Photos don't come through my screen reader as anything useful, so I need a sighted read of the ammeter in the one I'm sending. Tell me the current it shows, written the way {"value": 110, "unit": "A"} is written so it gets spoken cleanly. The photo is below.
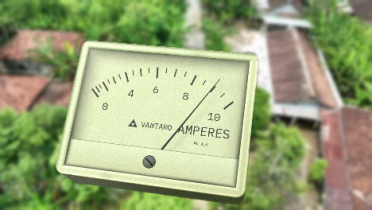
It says {"value": 9, "unit": "A"}
